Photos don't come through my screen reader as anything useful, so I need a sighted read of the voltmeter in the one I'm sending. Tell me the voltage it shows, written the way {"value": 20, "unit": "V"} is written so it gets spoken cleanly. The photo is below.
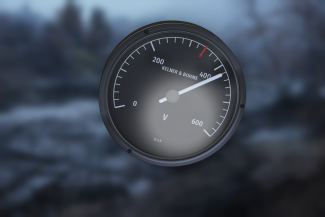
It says {"value": 420, "unit": "V"}
